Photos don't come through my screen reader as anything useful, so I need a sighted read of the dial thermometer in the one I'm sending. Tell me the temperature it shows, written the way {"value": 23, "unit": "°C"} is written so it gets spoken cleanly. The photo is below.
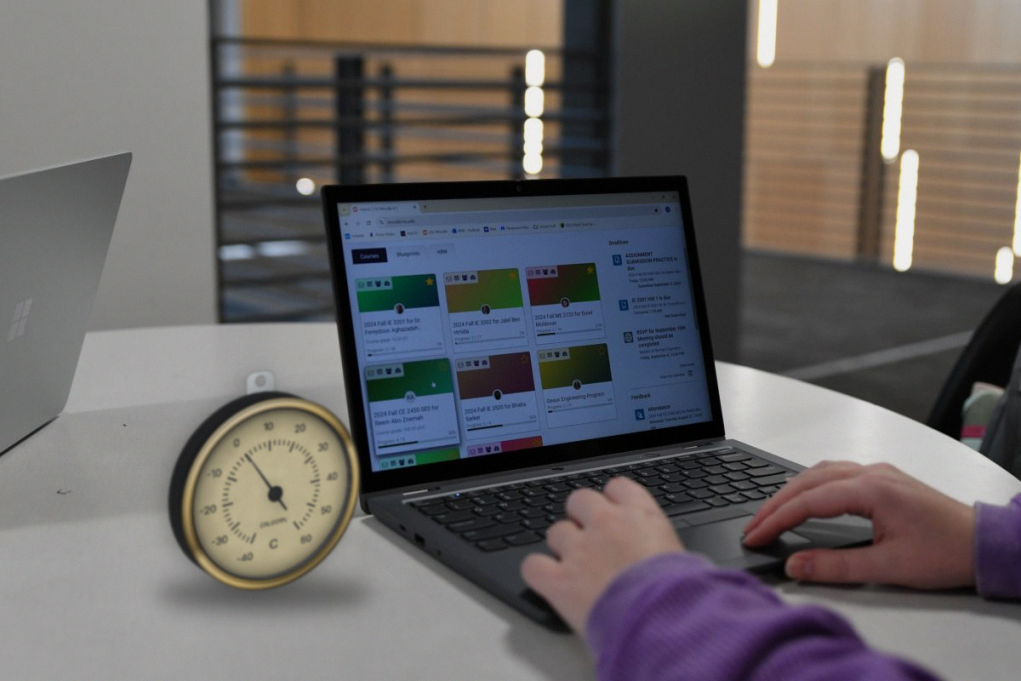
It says {"value": 0, "unit": "°C"}
